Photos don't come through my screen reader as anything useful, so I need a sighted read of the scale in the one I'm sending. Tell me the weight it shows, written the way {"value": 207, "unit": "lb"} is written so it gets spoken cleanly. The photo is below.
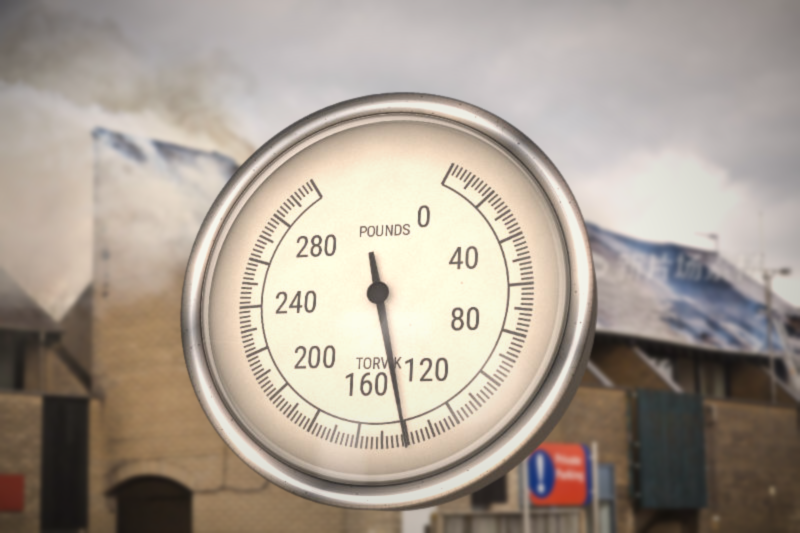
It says {"value": 140, "unit": "lb"}
